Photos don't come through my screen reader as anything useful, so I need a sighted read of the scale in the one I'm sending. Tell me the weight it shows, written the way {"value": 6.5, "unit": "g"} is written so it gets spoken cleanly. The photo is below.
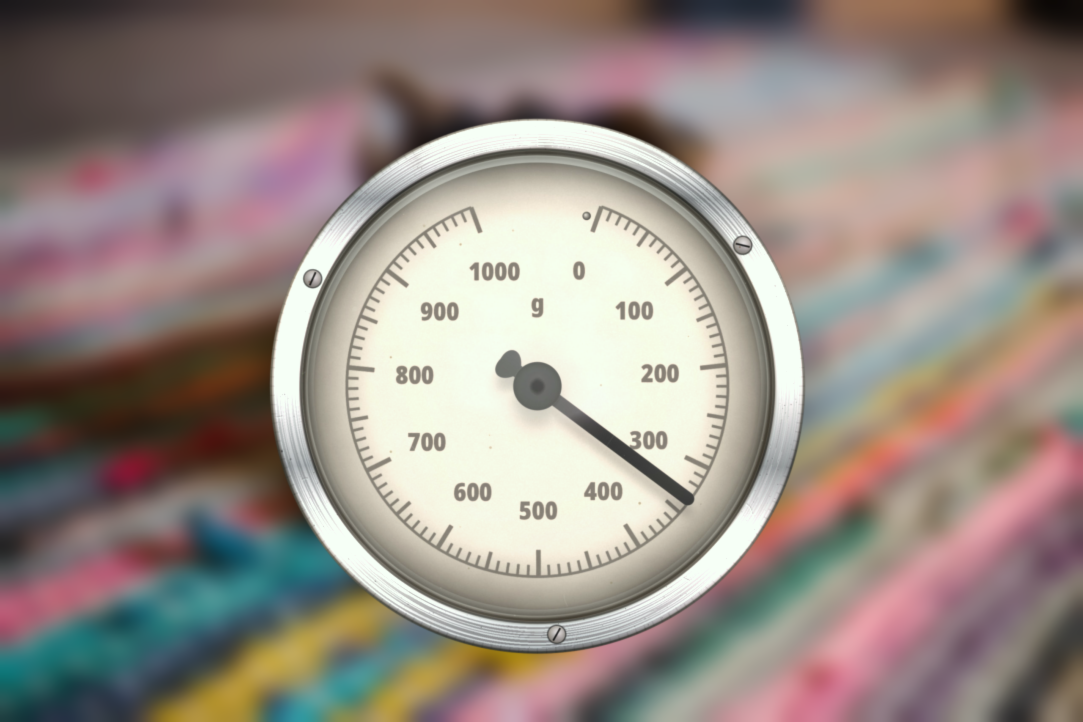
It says {"value": 335, "unit": "g"}
